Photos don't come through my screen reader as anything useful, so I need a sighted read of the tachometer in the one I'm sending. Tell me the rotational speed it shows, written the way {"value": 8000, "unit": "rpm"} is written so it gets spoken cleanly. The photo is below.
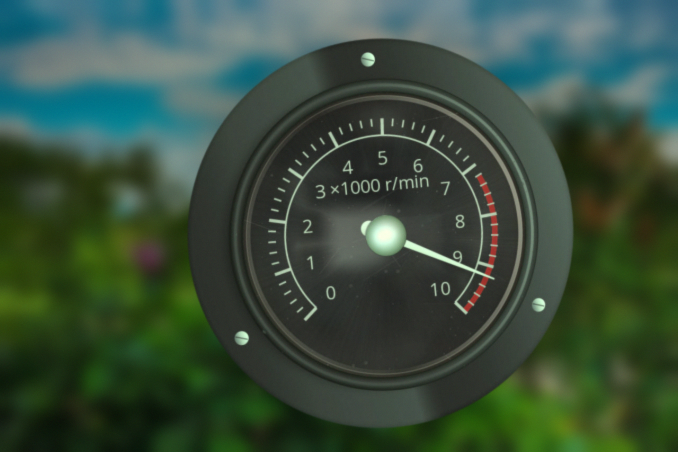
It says {"value": 9200, "unit": "rpm"}
